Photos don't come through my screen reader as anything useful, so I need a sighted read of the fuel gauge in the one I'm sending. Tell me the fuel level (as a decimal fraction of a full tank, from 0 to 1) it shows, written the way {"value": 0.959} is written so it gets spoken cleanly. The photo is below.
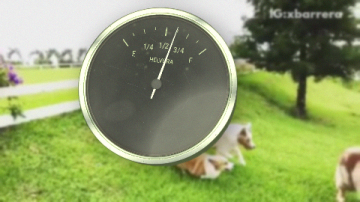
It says {"value": 0.625}
